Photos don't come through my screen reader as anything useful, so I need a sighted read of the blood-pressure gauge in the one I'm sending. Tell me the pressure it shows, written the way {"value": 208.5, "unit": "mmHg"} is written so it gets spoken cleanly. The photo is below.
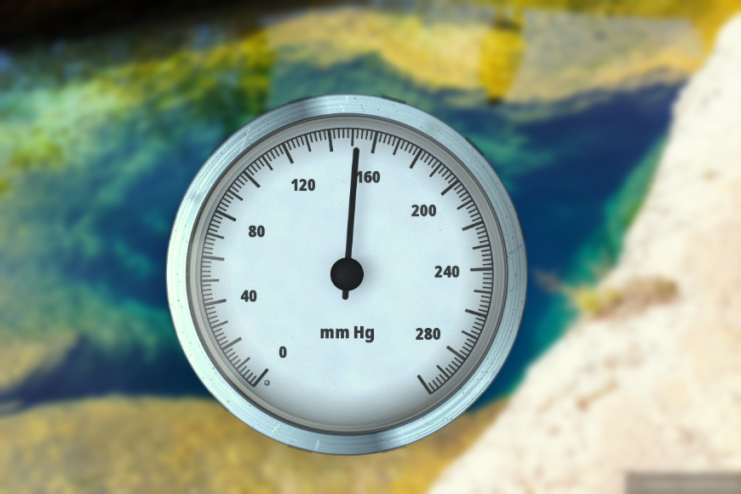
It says {"value": 152, "unit": "mmHg"}
